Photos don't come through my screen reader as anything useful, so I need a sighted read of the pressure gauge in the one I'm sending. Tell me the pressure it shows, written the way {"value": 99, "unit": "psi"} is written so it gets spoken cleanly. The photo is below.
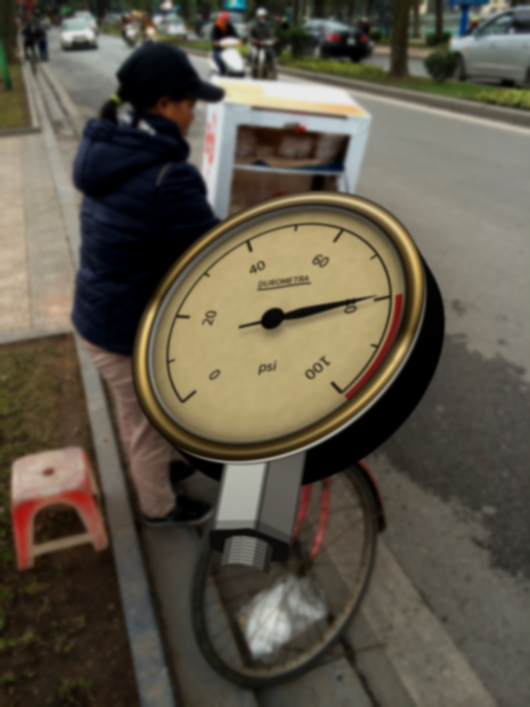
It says {"value": 80, "unit": "psi"}
